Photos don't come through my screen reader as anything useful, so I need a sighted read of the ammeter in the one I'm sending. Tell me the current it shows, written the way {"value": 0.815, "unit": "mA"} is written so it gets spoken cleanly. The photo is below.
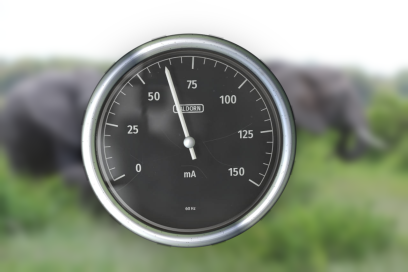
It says {"value": 62.5, "unit": "mA"}
